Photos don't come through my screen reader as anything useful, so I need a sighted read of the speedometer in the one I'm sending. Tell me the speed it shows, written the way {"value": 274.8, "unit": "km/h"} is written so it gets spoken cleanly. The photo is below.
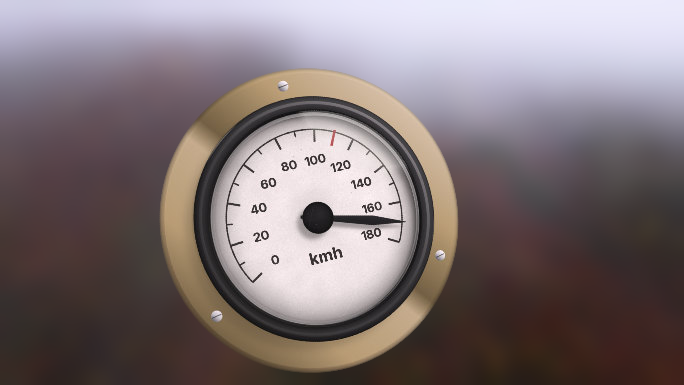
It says {"value": 170, "unit": "km/h"}
